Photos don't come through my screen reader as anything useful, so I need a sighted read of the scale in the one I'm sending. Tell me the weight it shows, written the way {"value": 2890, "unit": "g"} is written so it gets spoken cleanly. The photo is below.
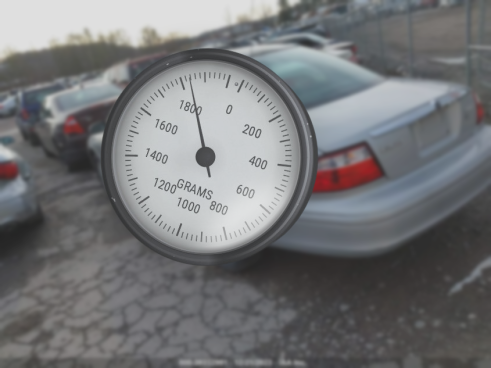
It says {"value": 1840, "unit": "g"}
